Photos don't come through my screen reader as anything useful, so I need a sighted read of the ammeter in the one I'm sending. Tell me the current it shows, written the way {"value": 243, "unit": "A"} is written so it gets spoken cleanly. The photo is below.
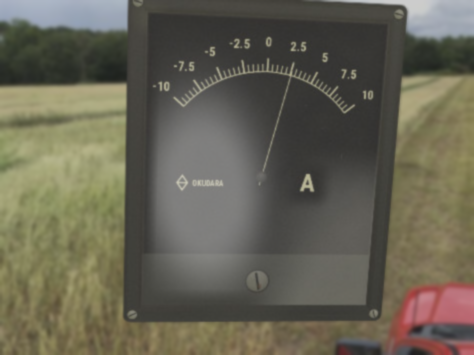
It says {"value": 2.5, "unit": "A"}
